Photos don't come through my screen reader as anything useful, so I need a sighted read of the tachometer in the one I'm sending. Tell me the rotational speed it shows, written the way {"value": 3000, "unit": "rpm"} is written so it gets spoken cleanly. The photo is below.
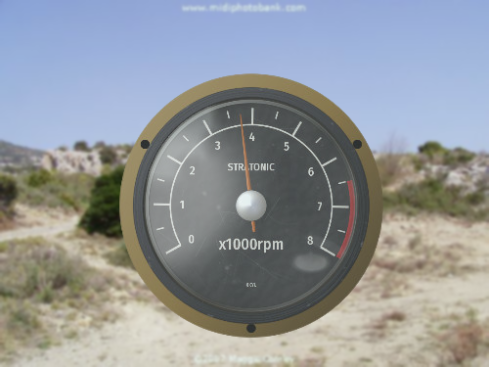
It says {"value": 3750, "unit": "rpm"}
